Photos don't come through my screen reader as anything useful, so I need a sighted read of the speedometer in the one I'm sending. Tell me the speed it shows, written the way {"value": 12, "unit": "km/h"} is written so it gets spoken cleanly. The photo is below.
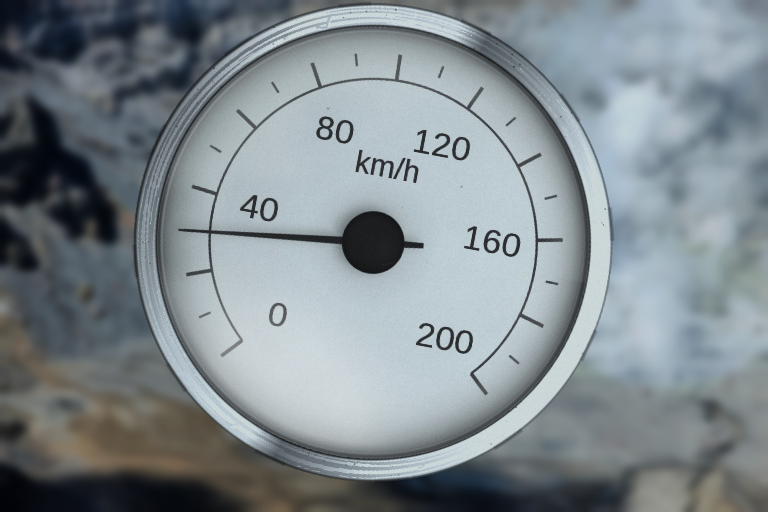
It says {"value": 30, "unit": "km/h"}
